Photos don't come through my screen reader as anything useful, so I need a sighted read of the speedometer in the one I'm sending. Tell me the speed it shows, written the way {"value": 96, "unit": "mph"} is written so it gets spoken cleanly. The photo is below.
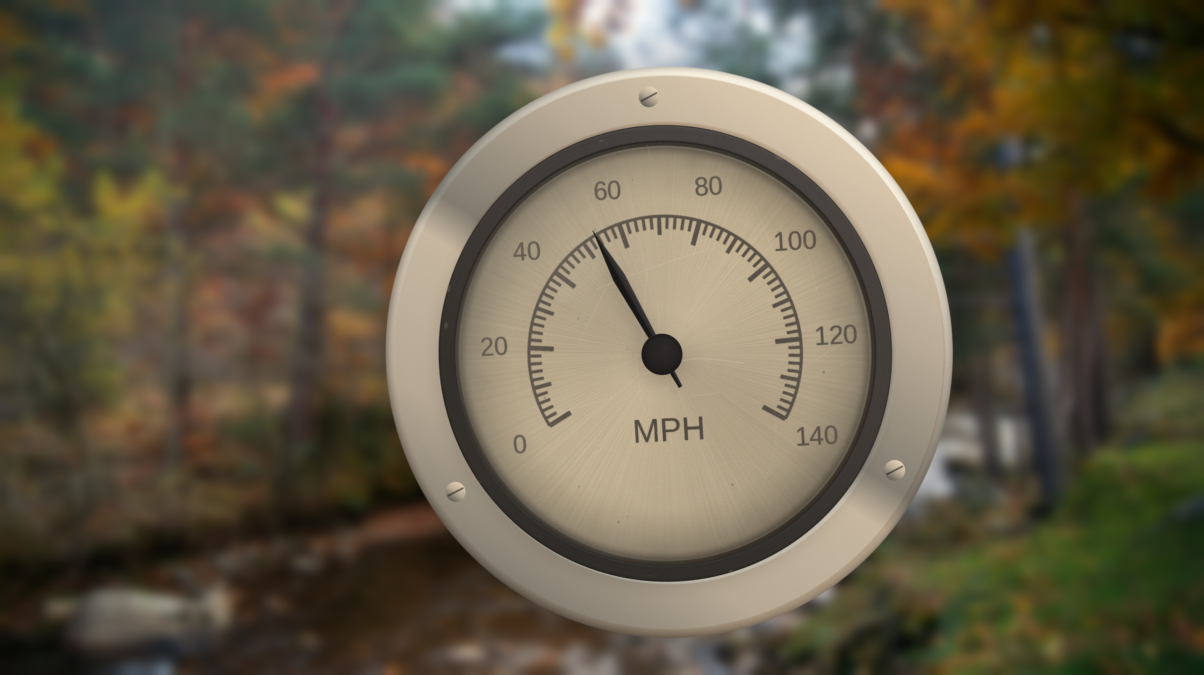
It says {"value": 54, "unit": "mph"}
